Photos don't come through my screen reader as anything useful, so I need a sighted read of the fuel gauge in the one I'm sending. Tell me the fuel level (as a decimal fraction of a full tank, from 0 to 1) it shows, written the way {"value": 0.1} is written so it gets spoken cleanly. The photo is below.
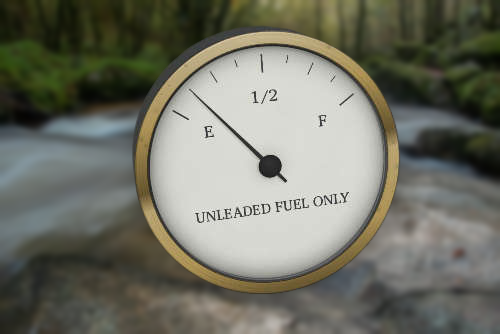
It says {"value": 0.125}
